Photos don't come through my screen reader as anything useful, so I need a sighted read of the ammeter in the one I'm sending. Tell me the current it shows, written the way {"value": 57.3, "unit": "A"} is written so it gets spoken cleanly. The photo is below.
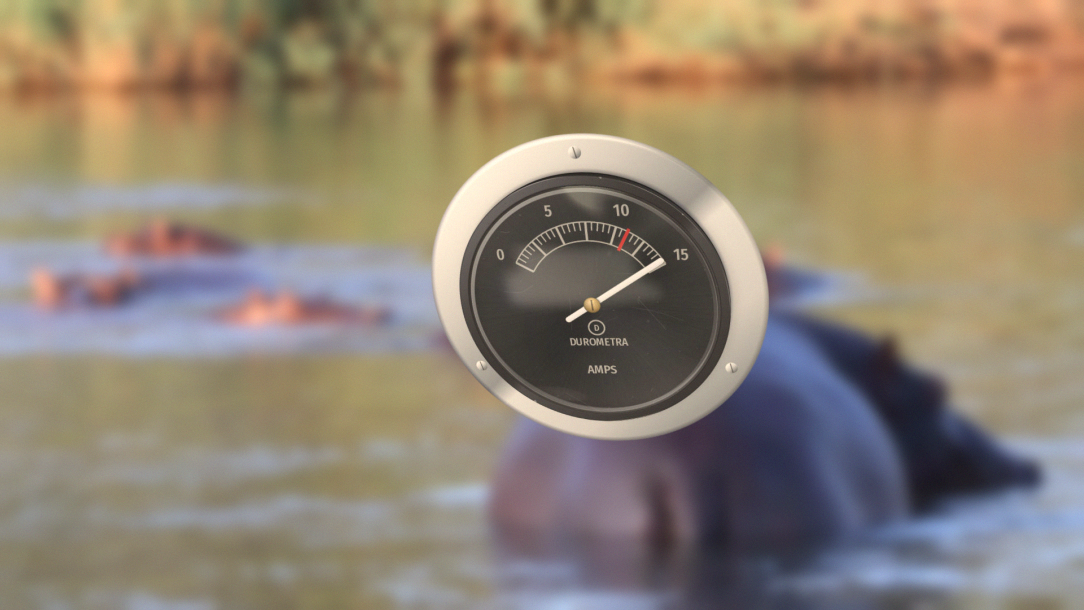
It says {"value": 14.5, "unit": "A"}
